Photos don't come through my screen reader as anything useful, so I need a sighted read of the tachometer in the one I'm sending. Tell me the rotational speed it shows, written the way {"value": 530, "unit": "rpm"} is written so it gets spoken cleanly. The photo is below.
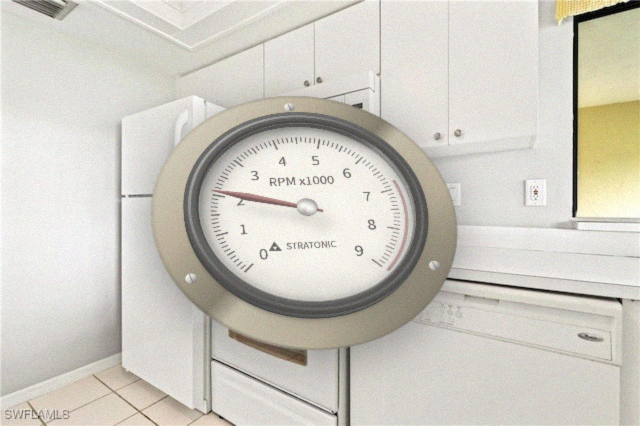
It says {"value": 2000, "unit": "rpm"}
